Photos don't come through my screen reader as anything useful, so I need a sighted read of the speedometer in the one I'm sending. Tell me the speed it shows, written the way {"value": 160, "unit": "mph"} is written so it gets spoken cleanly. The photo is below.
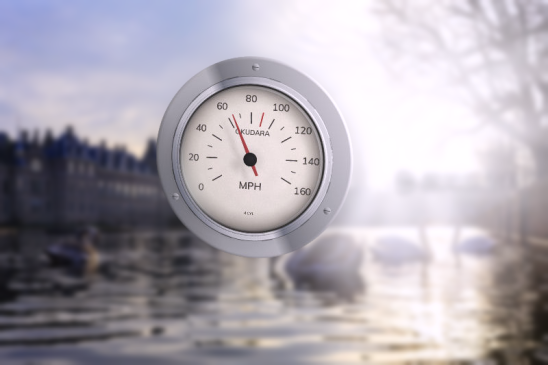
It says {"value": 65, "unit": "mph"}
